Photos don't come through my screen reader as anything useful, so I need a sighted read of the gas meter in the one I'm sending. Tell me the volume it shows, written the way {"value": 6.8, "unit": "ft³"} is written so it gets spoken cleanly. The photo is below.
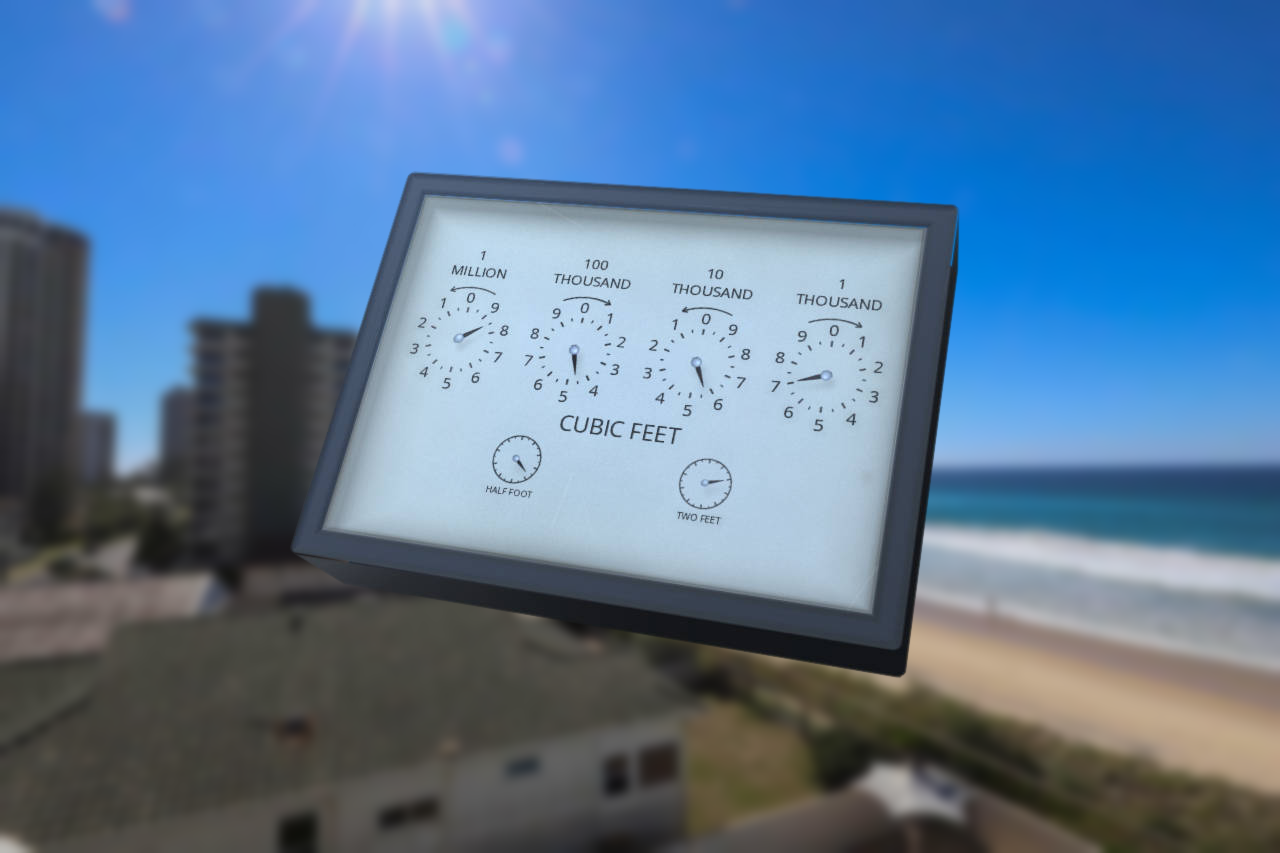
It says {"value": 845700, "unit": "ft³"}
